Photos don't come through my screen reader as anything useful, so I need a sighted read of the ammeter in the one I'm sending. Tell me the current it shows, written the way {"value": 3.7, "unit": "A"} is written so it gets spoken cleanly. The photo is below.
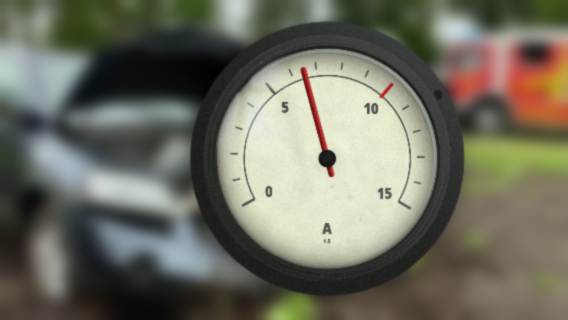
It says {"value": 6.5, "unit": "A"}
